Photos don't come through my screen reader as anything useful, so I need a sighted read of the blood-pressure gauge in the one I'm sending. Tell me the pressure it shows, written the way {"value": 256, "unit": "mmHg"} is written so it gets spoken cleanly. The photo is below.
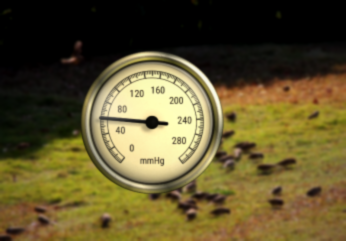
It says {"value": 60, "unit": "mmHg"}
